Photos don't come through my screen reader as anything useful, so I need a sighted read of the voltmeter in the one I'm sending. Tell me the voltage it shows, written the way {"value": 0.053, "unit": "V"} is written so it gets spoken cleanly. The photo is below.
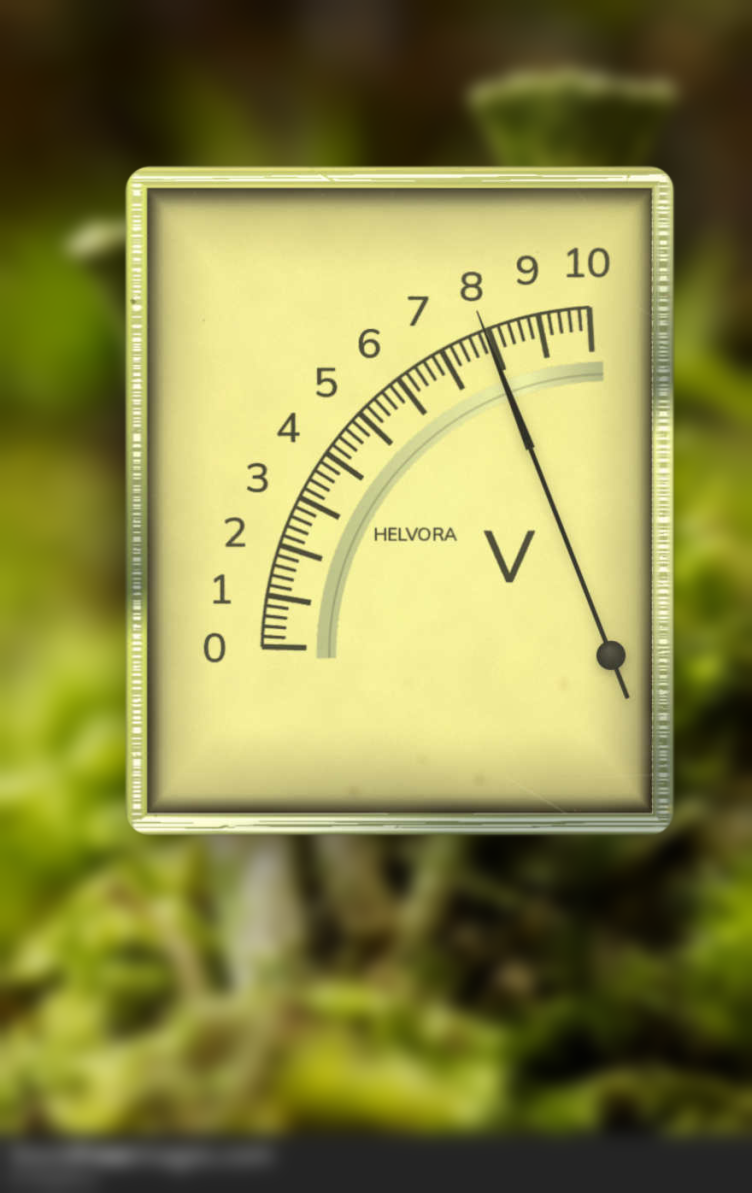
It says {"value": 7.9, "unit": "V"}
